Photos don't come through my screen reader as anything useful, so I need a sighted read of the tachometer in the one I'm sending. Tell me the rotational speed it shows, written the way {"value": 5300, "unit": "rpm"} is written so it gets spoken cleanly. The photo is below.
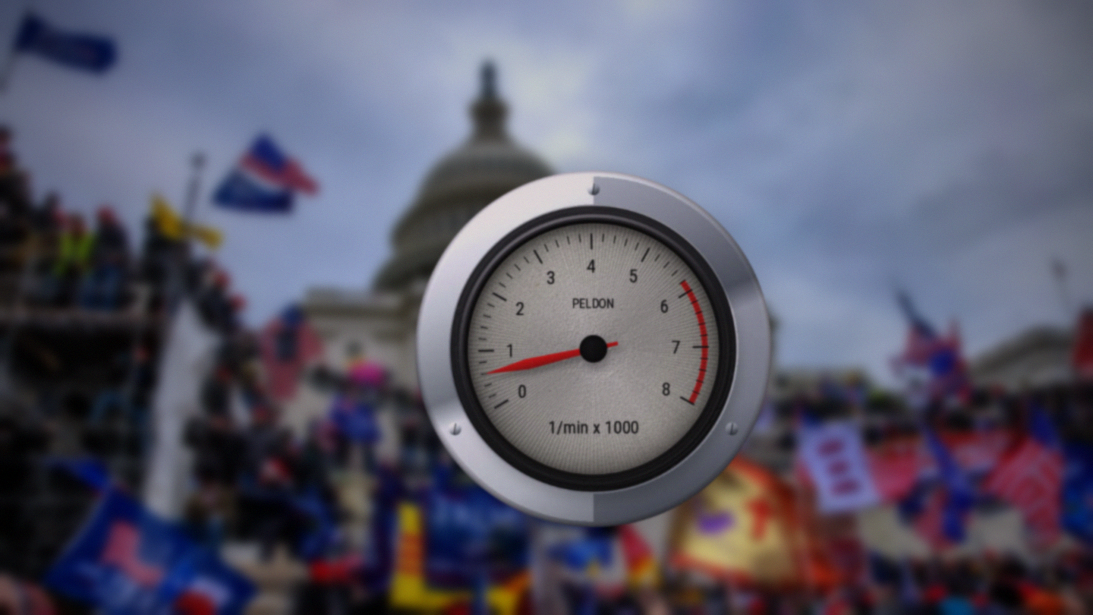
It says {"value": 600, "unit": "rpm"}
